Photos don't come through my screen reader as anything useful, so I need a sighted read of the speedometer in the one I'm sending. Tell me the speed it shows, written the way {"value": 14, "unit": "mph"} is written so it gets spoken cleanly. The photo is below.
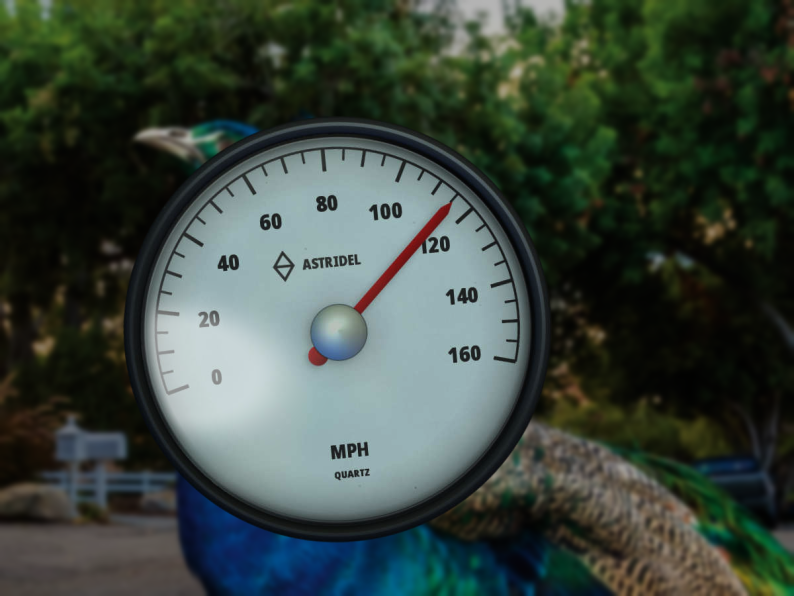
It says {"value": 115, "unit": "mph"}
